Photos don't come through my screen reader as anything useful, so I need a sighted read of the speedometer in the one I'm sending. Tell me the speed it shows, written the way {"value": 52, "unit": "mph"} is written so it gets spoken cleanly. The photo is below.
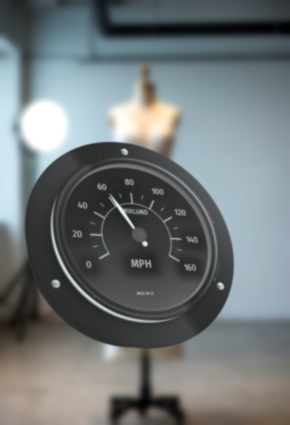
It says {"value": 60, "unit": "mph"}
